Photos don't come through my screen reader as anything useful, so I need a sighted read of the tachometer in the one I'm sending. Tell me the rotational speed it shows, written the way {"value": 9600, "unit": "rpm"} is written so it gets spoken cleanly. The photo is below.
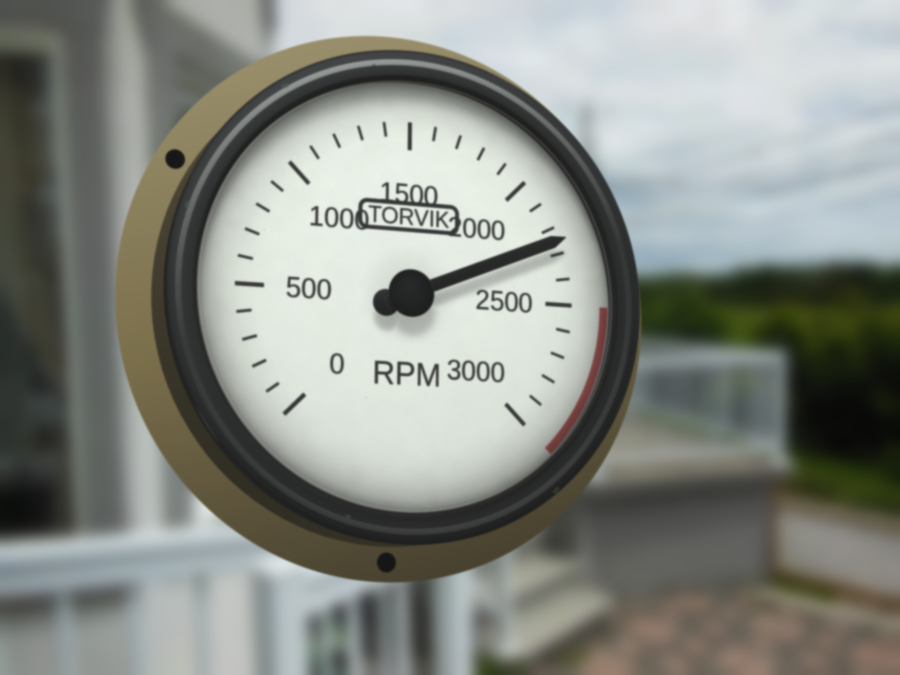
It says {"value": 2250, "unit": "rpm"}
